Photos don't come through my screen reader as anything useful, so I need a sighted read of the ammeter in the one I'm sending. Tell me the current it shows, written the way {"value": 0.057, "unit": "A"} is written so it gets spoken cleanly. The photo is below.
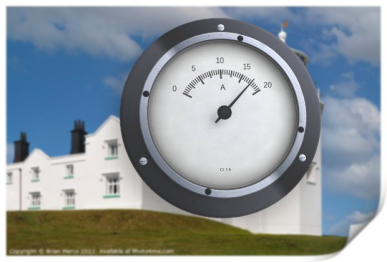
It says {"value": 17.5, "unit": "A"}
